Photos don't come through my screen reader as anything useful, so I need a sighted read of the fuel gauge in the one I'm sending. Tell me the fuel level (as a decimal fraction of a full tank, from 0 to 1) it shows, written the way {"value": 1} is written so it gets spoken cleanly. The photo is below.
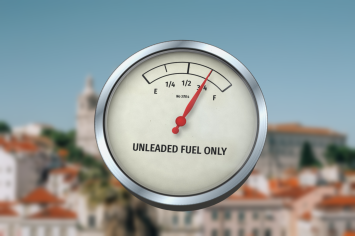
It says {"value": 0.75}
